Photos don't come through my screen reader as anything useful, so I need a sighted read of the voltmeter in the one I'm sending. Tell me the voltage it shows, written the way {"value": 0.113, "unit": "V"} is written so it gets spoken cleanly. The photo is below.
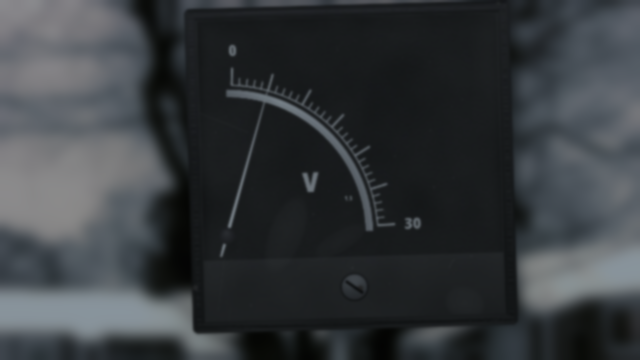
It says {"value": 5, "unit": "V"}
